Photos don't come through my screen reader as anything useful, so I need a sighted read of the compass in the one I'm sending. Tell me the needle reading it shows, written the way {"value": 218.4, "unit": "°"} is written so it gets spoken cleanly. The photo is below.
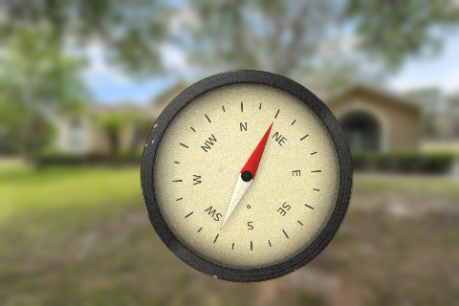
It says {"value": 30, "unit": "°"}
